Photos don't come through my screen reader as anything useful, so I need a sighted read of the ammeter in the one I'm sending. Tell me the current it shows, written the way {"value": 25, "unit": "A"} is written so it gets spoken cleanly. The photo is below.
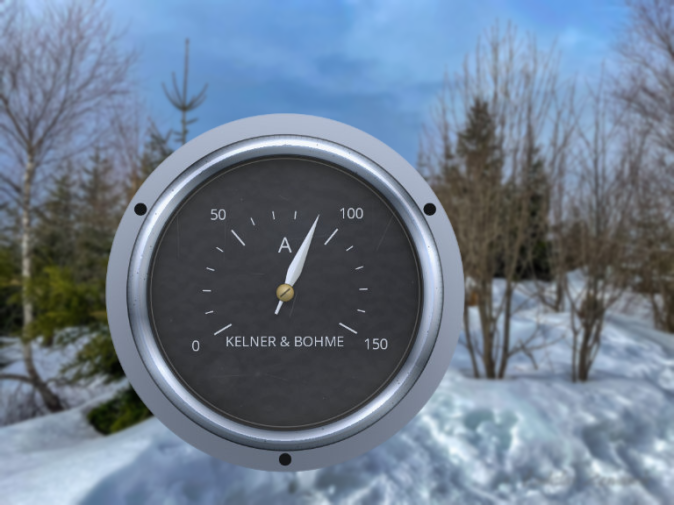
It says {"value": 90, "unit": "A"}
